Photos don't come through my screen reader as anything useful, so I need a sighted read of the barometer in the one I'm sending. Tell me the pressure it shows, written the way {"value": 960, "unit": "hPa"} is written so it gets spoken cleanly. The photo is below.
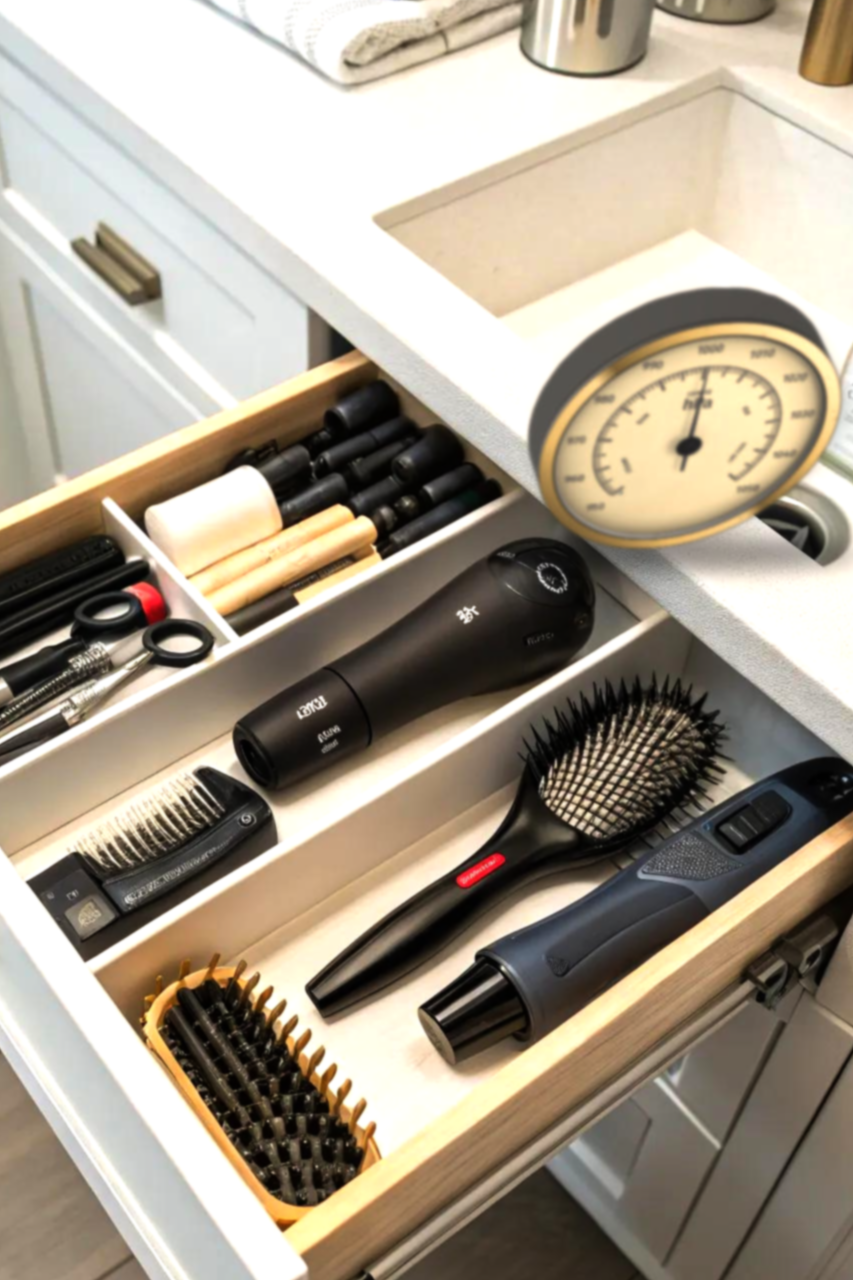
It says {"value": 1000, "unit": "hPa"}
